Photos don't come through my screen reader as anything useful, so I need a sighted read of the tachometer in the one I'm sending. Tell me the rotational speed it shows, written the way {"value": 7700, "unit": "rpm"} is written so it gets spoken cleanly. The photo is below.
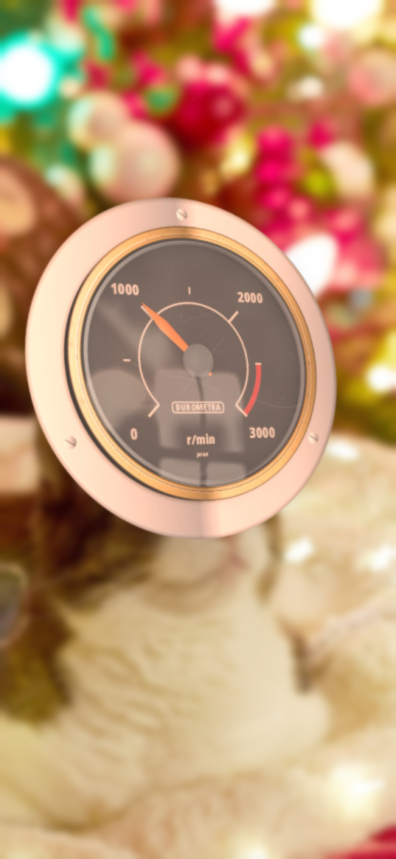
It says {"value": 1000, "unit": "rpm"}
